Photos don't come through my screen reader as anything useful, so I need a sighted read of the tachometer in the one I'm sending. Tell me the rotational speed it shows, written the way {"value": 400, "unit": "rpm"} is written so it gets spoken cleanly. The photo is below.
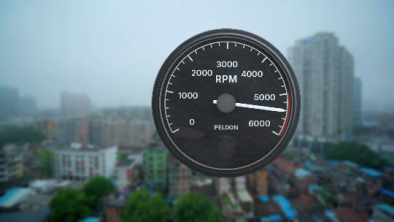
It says {"value": 5400, "unit": "rpm"}
